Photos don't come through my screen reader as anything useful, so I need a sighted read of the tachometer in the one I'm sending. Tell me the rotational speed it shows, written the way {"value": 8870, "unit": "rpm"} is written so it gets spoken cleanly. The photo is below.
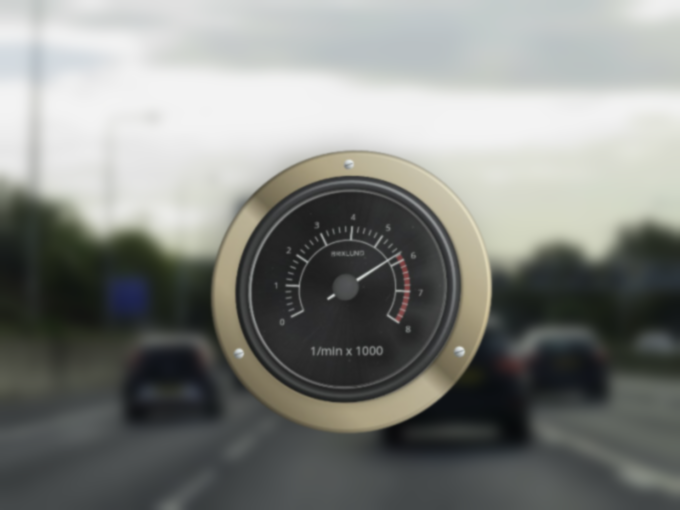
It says {"value": 5800, "unit": "rpm"}
